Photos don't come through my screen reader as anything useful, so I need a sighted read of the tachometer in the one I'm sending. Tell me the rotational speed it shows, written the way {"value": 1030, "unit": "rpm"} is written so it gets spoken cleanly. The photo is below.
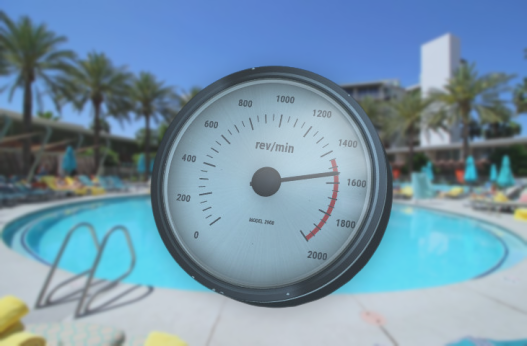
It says {"value": 1550, "unit": "rpm"}
